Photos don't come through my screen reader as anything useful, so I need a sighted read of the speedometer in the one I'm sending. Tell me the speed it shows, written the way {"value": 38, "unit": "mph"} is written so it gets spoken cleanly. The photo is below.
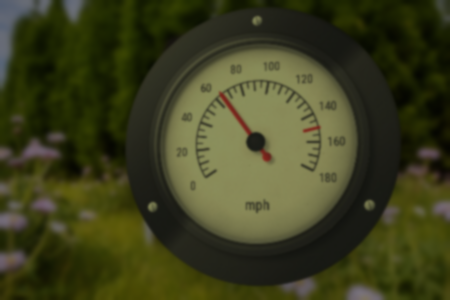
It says {"value": 65, "unit": "mph"}
